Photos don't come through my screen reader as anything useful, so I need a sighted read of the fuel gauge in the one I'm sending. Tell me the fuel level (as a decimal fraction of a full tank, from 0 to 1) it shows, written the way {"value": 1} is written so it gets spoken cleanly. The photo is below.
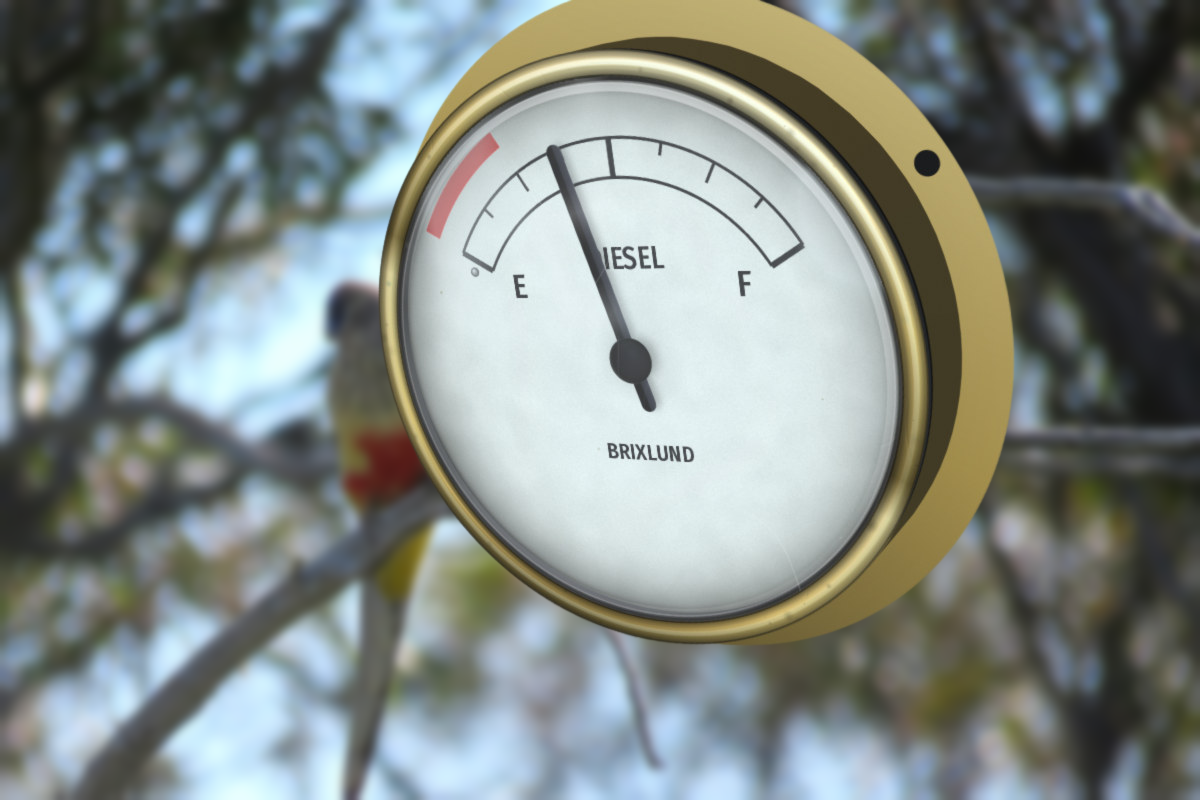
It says {"value": 0.375}
